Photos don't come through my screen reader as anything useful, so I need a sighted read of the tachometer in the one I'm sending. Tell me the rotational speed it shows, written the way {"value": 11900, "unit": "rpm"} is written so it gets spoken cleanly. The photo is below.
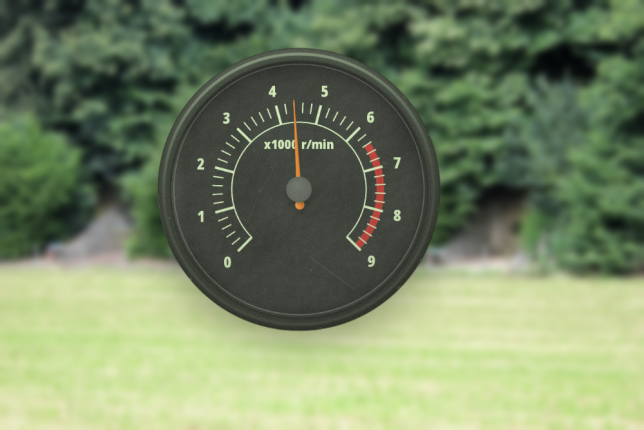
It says {"value": 4400, "unit": "rpm"}
